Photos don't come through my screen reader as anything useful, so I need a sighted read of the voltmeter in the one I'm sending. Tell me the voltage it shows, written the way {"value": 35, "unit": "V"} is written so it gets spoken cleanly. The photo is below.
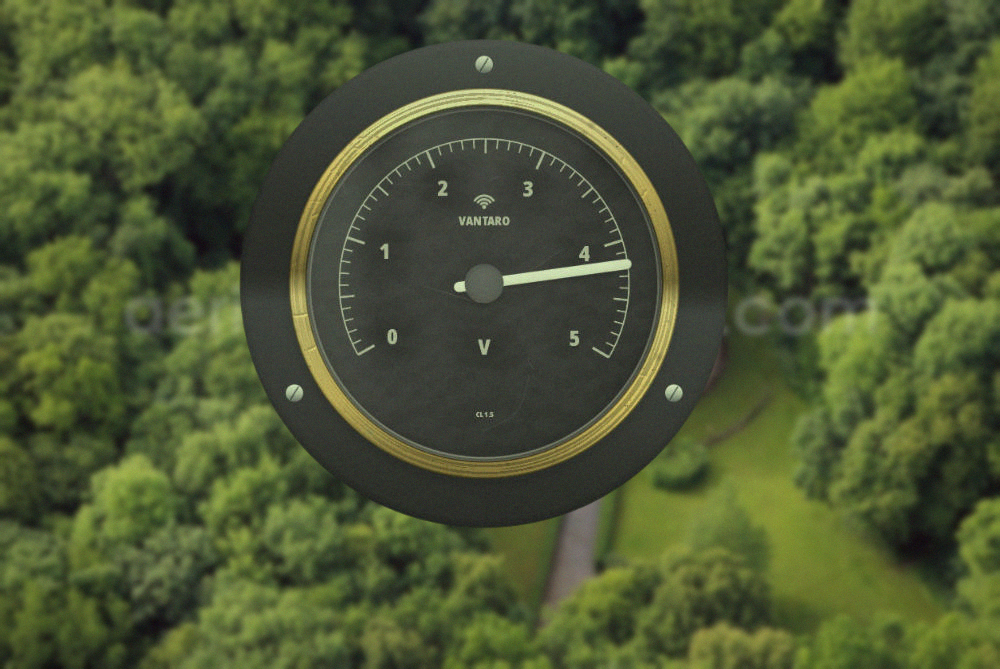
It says {"value": 4.2, "unit": "V"}
